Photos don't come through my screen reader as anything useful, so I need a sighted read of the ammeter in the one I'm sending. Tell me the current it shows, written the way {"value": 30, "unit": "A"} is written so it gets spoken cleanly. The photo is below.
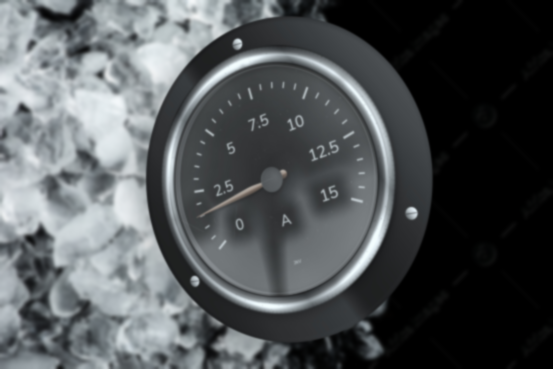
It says {"value": 1.5, "unit": "A"}
